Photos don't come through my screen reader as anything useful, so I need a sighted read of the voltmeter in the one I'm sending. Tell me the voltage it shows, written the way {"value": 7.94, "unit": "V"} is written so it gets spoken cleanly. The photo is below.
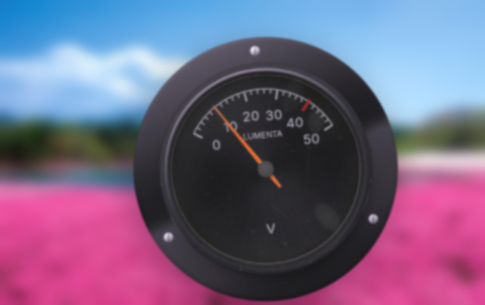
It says {"value": 10, "unit": "V"}
